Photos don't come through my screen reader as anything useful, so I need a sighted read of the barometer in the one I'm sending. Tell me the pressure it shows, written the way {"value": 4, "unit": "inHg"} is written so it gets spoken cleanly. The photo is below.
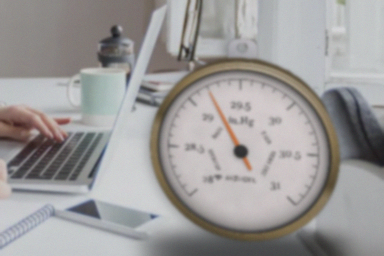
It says {"value": 29.2, "unit": "inHg"}
